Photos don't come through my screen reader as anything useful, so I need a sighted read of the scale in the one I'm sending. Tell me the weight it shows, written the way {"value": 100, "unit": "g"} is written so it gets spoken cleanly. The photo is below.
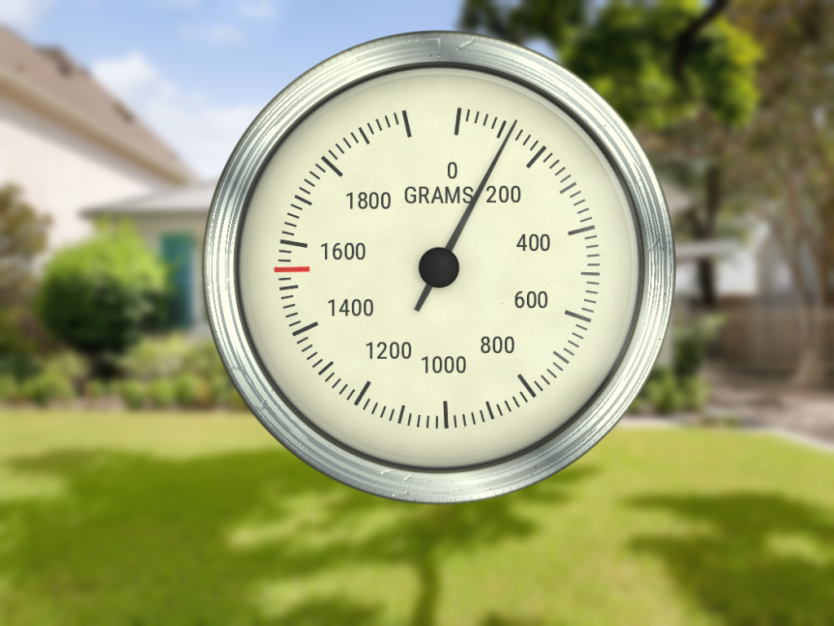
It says {"value": 120, "unit": "g"}
